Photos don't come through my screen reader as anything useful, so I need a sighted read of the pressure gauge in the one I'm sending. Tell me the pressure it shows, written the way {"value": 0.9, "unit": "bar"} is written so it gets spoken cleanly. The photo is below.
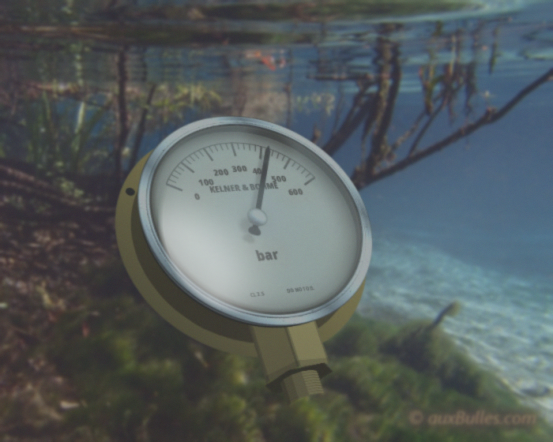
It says {"value": 420, "unit": "bar"}
